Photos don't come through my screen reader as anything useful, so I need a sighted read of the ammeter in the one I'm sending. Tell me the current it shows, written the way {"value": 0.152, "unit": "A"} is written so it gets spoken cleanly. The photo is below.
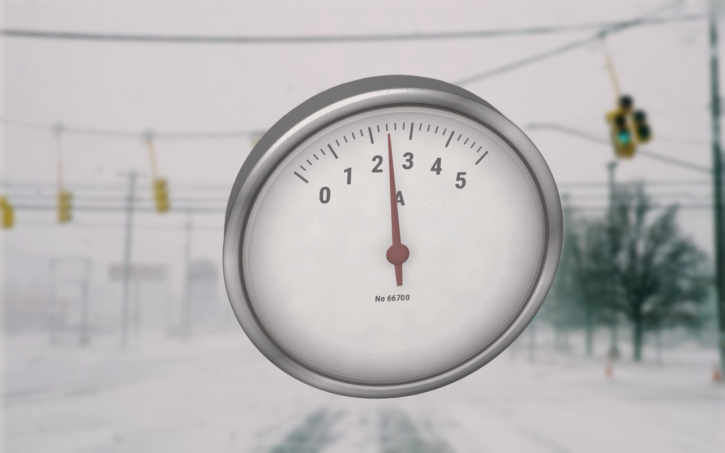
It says {"value": 2.4, "unit": "A"}
